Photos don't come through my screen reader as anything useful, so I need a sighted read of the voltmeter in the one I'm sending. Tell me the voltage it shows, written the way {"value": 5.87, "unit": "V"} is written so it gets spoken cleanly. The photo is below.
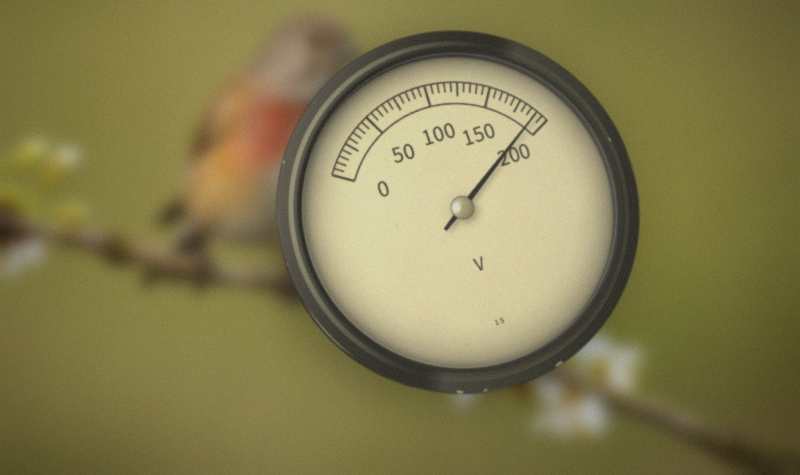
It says {"value": 190, "unit": "V"}
